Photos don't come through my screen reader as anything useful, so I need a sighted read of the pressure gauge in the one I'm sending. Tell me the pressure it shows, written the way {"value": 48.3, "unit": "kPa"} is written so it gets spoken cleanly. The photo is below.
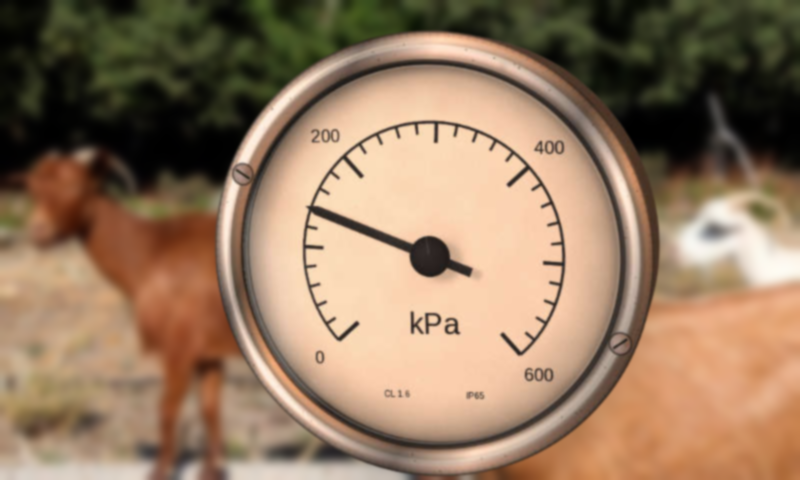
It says {"value": 140, "unit": "kPa"}
